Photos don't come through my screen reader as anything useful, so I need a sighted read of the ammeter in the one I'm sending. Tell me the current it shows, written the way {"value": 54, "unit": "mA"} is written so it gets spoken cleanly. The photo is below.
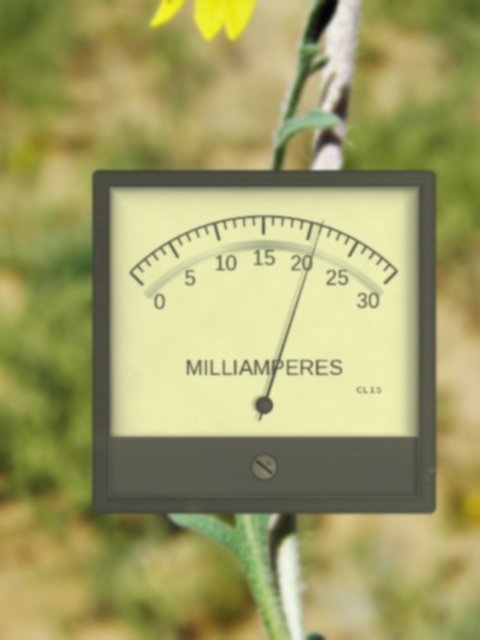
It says {"value": 21, "unit": "mA"}
